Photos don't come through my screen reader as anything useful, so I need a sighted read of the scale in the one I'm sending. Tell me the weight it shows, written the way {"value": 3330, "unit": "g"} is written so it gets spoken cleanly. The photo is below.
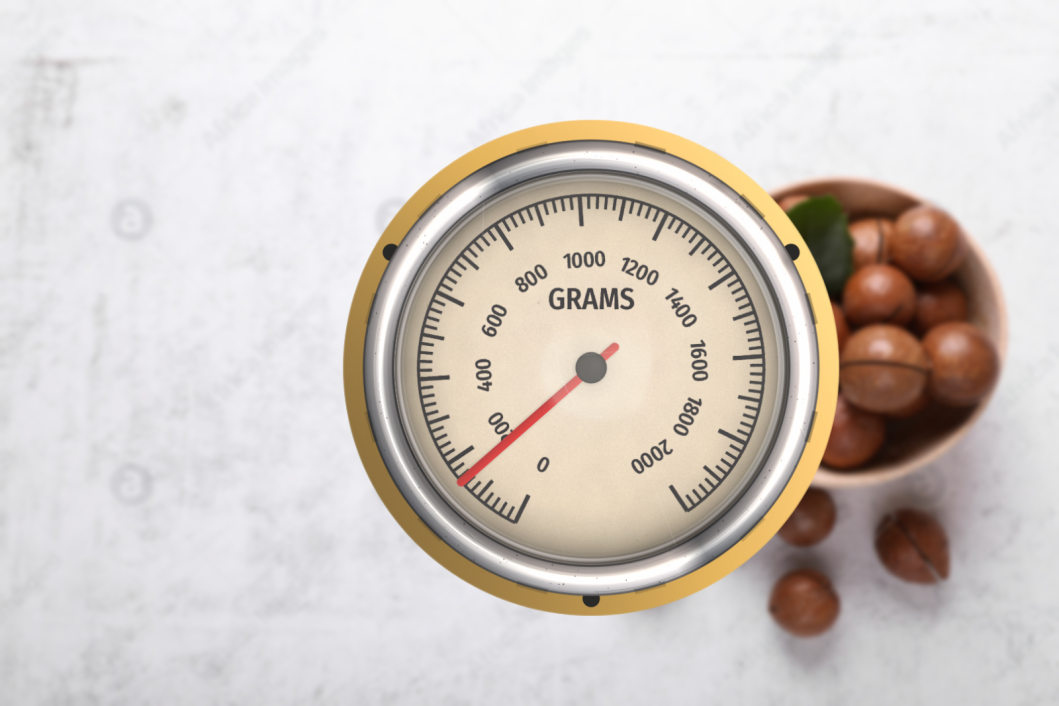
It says {"value": 150, "unit": "g"}
